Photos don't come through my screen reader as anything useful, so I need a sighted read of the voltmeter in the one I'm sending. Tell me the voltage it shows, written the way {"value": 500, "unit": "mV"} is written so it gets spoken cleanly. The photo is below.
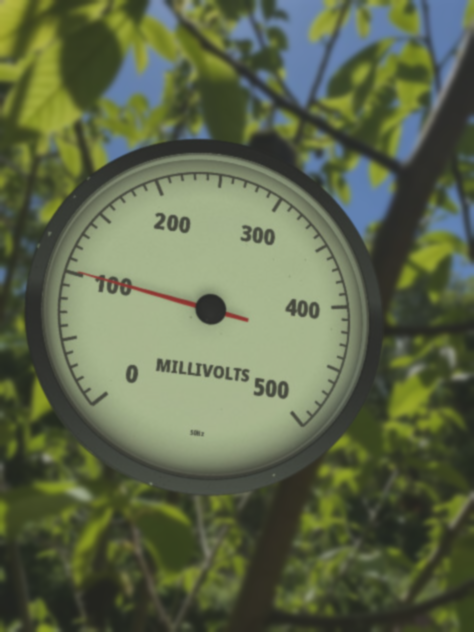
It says {"value": 100, "unit": "mV"}
